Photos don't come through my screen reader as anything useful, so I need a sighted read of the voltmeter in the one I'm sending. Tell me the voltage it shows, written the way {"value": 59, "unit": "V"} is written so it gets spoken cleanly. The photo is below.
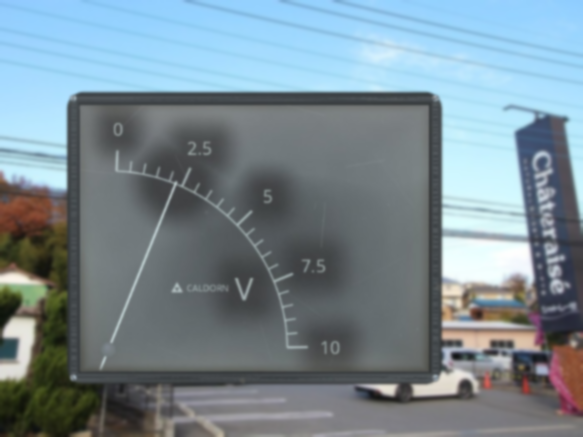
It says {"value": 2.25, "unit": "V"}
